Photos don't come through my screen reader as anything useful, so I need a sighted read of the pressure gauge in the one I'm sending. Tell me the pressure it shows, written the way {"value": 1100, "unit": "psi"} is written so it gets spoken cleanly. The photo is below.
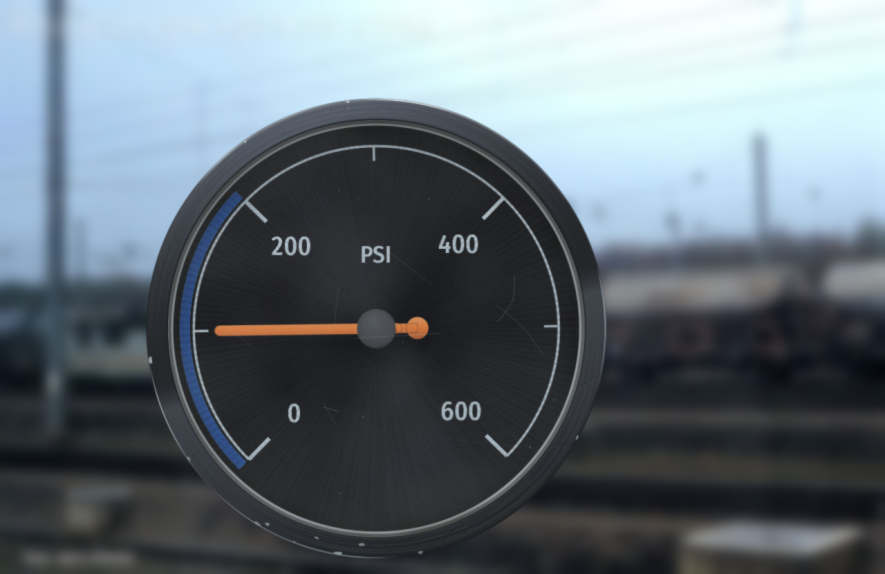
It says {"value": 100, "unit": "psi"}
